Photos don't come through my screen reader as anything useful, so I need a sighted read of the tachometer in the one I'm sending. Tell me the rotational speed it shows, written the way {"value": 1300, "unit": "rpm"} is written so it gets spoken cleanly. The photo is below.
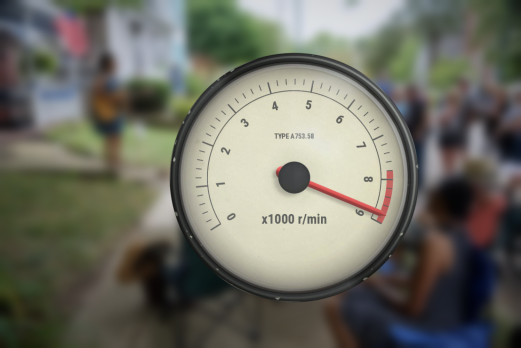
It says {"value": 8800, "unit": "rpm"}
